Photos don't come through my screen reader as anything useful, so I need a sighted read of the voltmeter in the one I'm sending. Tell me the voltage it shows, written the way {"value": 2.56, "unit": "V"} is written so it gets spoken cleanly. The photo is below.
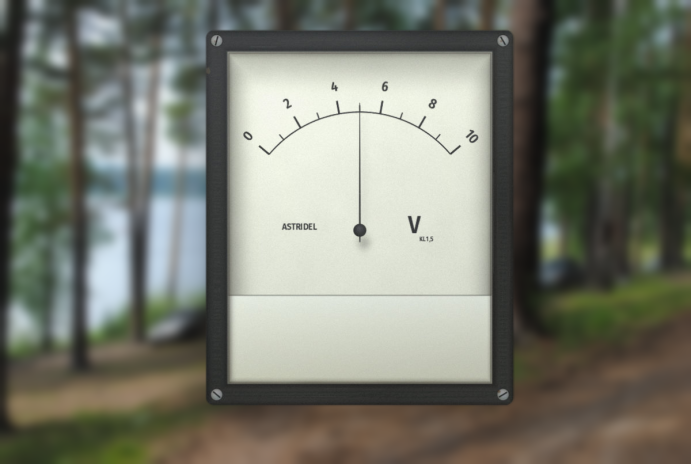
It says {"value": 5, "unit": "V"}
